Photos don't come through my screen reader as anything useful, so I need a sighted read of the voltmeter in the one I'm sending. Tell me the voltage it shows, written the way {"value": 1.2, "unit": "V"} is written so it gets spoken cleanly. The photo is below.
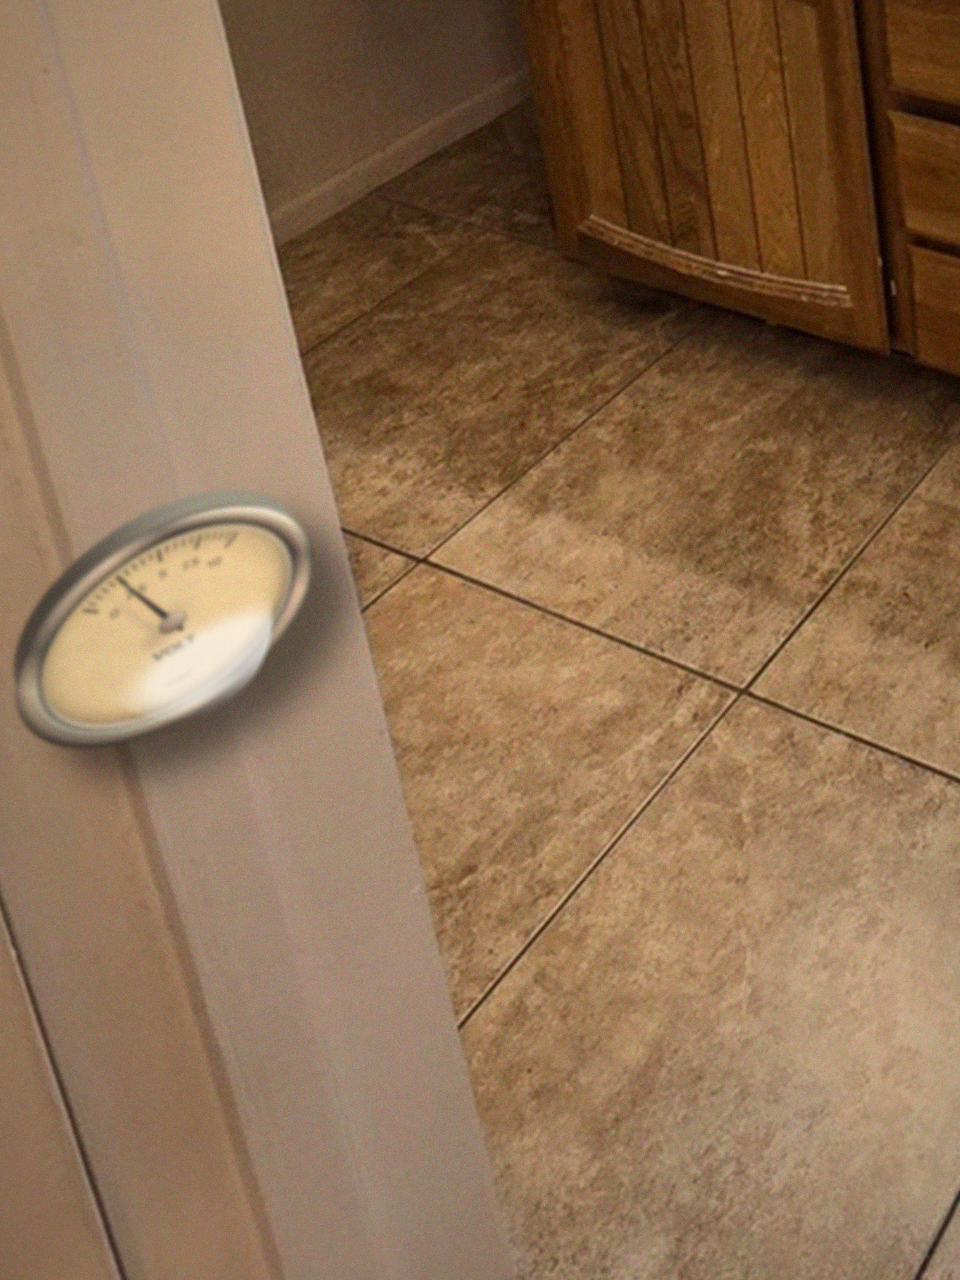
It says {"value": 2.5, "unit": "V"}
